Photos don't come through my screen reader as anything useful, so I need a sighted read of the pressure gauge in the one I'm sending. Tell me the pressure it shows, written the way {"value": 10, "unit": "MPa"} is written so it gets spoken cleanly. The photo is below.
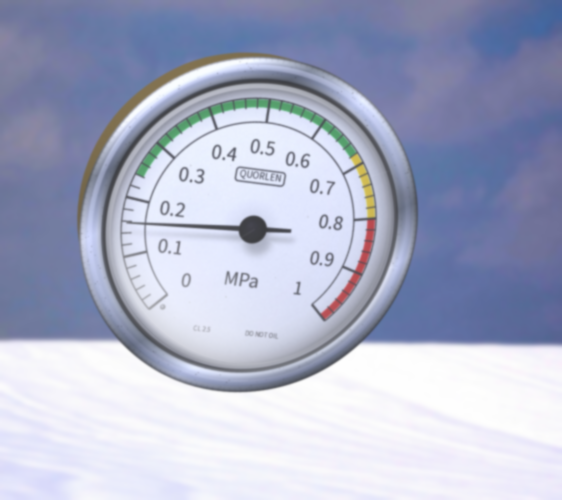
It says {"value": 0.16, "unit": "MPa"}
